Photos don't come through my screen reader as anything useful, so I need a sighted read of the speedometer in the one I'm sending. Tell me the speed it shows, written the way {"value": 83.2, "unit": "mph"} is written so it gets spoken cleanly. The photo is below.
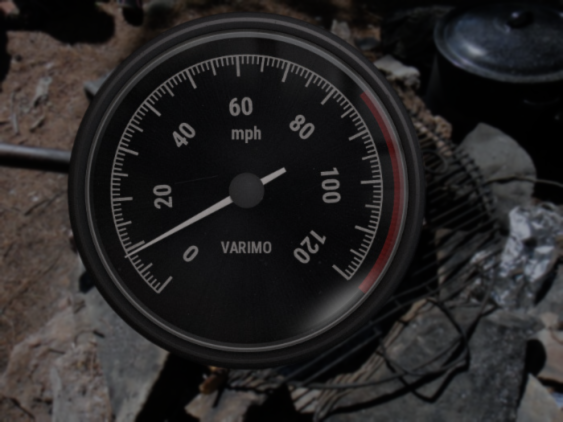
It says {"value": 9, "unit": "mph"}
